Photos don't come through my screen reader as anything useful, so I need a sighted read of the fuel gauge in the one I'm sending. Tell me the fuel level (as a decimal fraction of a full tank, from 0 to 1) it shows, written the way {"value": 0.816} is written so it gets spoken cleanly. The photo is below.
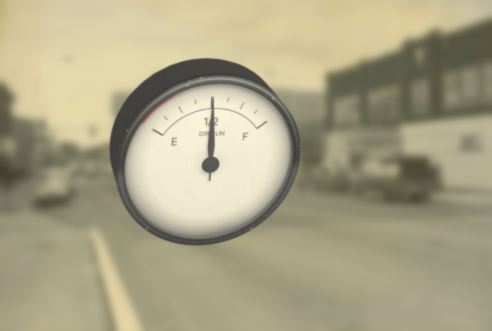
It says {"value": 0.5}
